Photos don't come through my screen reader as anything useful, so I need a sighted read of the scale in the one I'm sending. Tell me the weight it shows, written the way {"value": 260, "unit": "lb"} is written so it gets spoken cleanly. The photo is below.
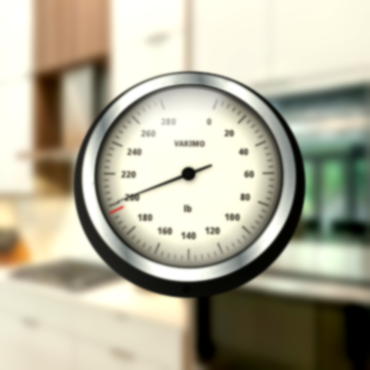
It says {"value": 200, "unit": "lb"}
